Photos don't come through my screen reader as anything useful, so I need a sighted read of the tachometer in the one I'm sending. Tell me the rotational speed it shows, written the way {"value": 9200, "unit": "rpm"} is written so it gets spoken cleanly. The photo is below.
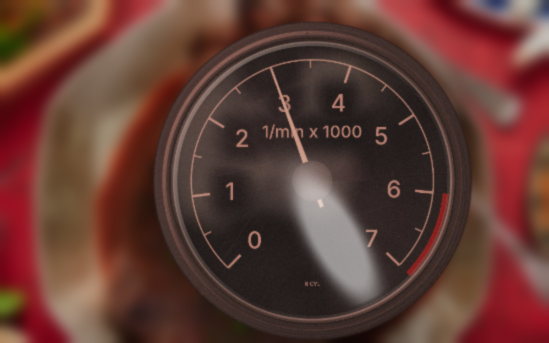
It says {"value": 3000, "unit": "rpm"}
